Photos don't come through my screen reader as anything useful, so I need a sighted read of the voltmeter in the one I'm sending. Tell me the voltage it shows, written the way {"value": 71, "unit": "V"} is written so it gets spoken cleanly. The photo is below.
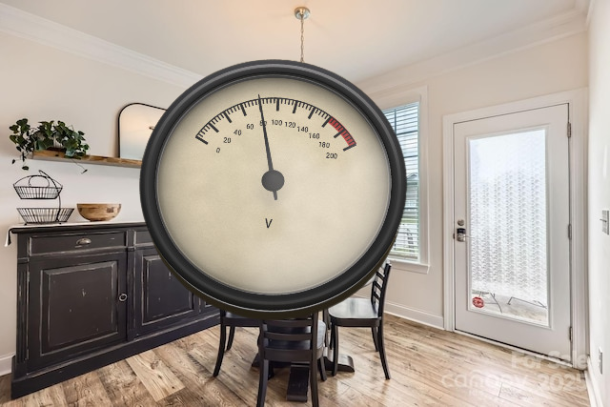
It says {"value": 80, "unit": "V"}
